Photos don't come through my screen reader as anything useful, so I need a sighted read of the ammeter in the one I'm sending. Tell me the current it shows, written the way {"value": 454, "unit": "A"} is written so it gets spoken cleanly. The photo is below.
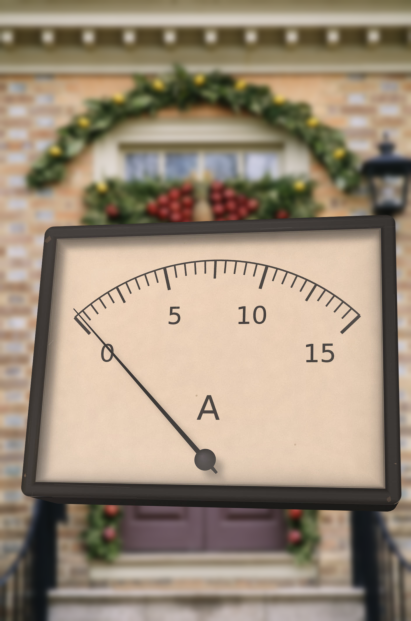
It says {"value": 0.25, "unit": "A"}
